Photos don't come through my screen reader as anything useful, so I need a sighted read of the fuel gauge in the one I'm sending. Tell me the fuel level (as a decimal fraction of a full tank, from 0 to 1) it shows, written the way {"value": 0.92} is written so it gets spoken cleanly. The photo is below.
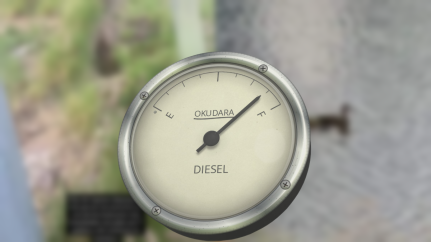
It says {"value": 0.875}
